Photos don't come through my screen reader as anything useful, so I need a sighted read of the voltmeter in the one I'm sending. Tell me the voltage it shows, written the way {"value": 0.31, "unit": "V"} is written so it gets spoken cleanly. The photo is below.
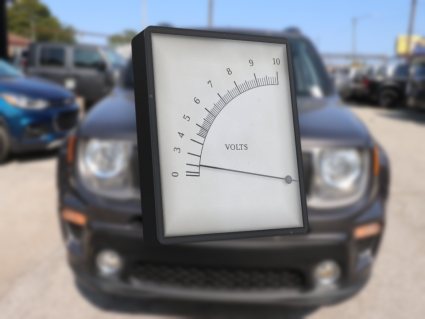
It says {"value": 2, "unit": "V"}
